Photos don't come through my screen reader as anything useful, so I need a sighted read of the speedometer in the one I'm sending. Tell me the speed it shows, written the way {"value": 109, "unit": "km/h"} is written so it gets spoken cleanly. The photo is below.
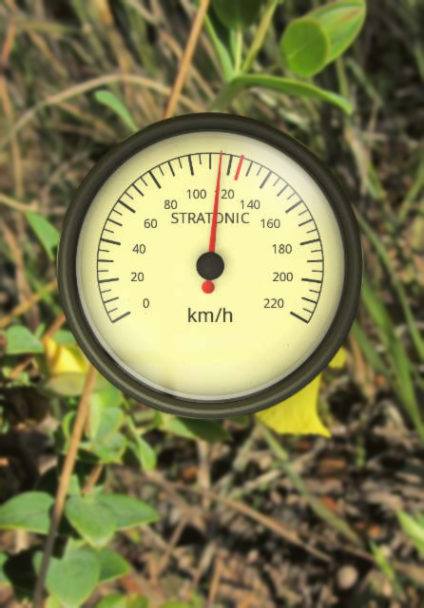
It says {"value": 115, "unit": "km/h"}
